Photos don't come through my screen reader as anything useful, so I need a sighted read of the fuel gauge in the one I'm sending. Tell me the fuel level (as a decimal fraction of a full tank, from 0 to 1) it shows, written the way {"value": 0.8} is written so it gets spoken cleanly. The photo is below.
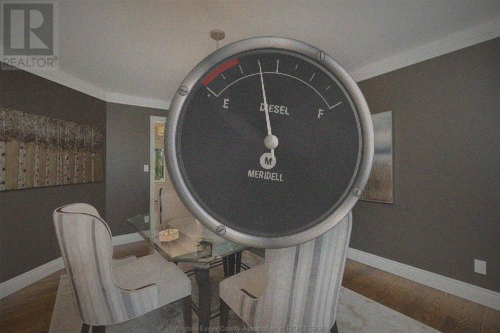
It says {"value": 0.375}
